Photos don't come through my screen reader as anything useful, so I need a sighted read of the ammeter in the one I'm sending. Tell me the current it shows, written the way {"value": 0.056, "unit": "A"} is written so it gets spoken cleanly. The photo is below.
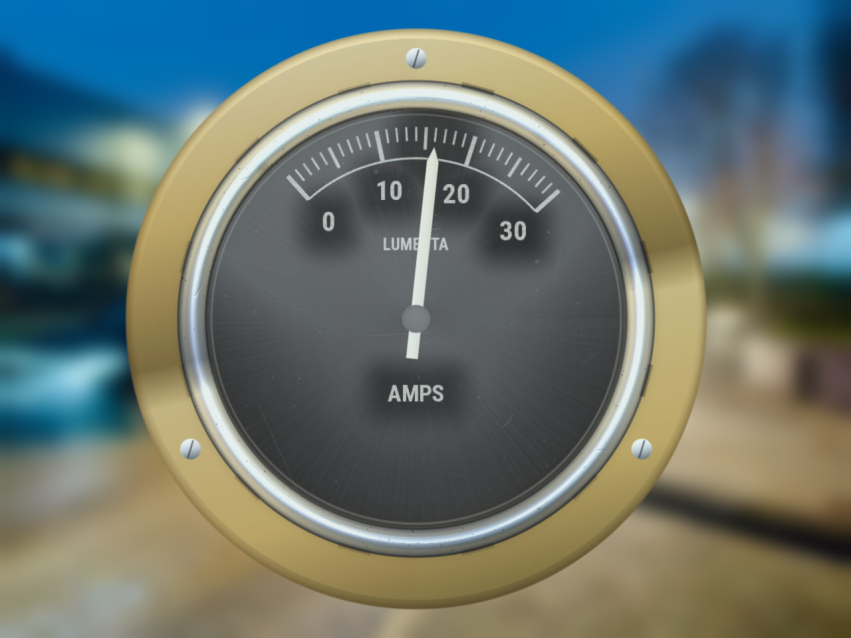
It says {"value": 16, "unit": "A"}
